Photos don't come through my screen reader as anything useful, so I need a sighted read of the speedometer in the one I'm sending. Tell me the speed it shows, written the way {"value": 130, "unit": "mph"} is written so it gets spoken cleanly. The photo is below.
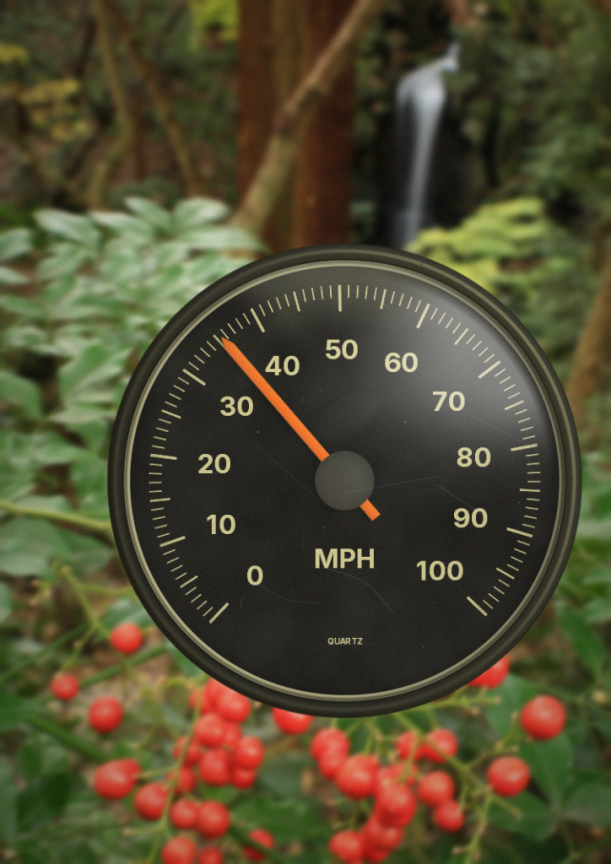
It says {"value": 35.5, "unit": "mph"}
